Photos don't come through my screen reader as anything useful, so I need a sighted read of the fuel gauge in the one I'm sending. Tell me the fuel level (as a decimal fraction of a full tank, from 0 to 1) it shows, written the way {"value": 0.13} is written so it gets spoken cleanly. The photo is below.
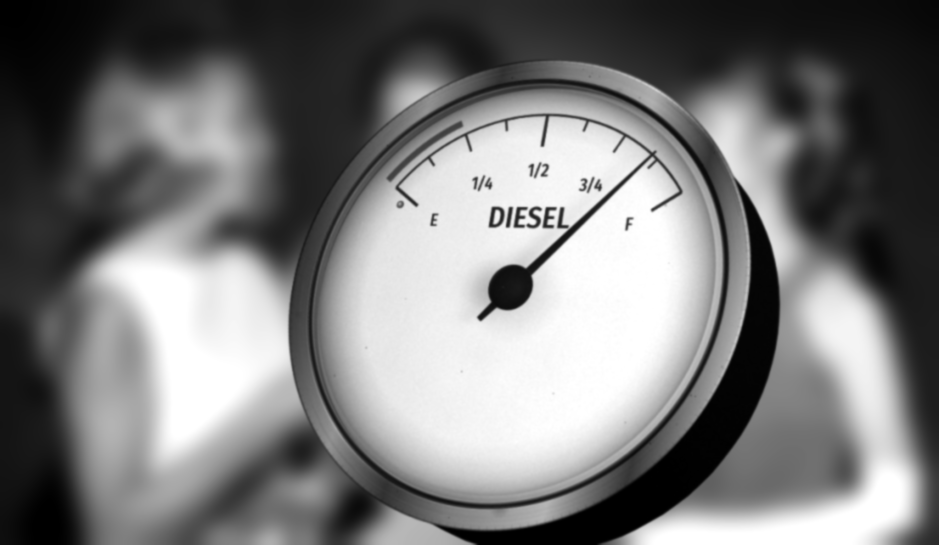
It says {"value": 0.875}
